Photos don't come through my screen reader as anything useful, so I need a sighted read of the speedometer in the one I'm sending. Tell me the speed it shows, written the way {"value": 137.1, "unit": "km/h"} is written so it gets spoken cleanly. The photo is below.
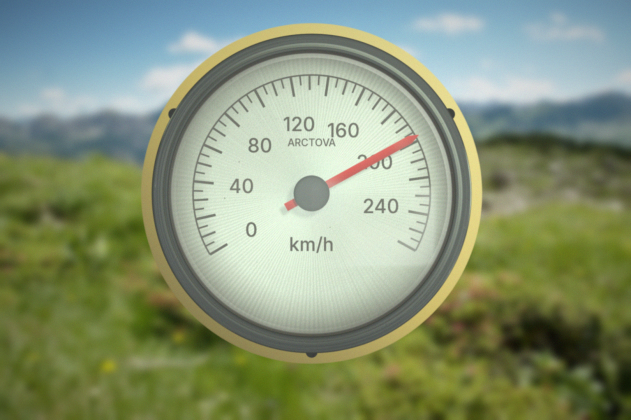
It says {"value": 197.5, "unit": "km/h"}
